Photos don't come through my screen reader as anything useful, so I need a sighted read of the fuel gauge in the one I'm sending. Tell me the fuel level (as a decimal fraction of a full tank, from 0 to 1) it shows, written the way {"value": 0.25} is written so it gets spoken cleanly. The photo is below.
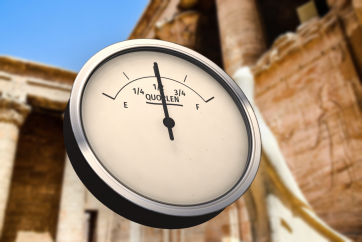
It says {"value": 0.5}
